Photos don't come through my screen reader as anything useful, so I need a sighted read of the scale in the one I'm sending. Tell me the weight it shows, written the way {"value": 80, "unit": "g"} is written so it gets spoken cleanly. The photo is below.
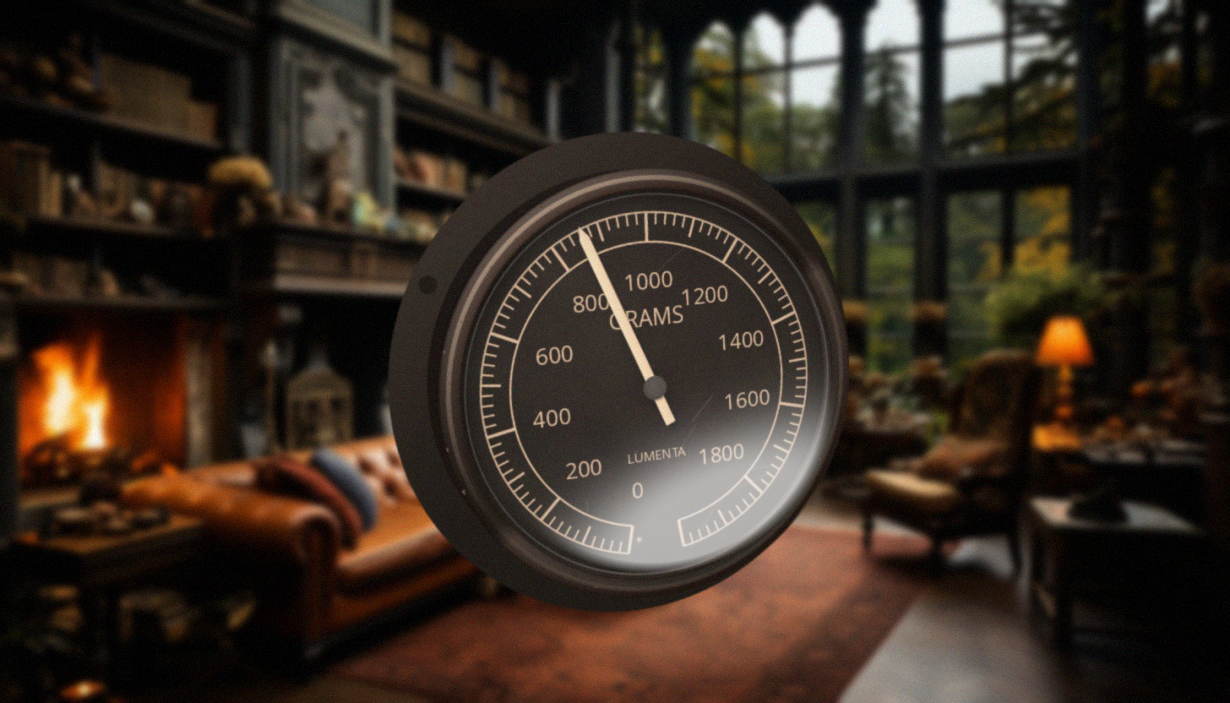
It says {"value": 860, "unit": "g"}
